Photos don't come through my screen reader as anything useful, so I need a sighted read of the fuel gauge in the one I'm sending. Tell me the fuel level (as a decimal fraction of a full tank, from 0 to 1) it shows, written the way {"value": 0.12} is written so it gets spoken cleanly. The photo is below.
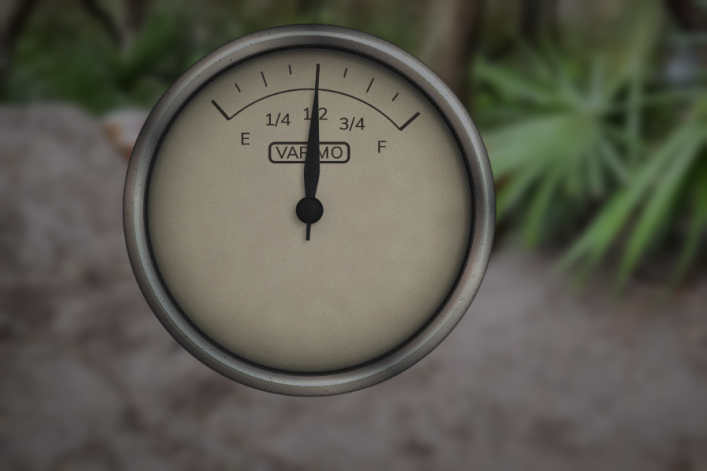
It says {"value": 0.5}
